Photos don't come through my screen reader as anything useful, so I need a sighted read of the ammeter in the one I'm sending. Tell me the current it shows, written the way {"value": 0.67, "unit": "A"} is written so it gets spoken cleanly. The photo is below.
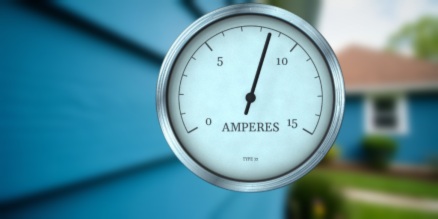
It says {"value": 8.5, "unit": "A"}
